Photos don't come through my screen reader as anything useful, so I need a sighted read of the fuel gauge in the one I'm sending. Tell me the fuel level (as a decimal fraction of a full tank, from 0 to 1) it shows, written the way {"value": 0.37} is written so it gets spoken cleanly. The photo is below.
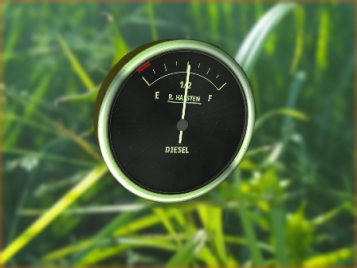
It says {"value": 0.5}
